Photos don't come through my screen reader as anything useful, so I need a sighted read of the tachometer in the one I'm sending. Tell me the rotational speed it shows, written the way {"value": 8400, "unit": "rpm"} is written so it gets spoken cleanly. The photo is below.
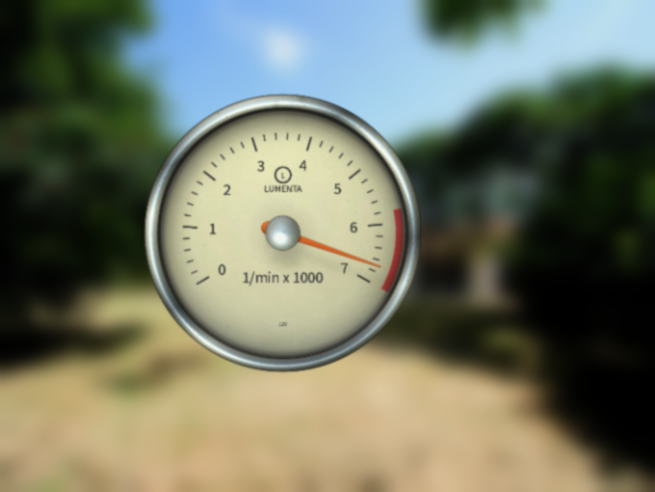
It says {"value": 6700, "unit": "rpm"}
